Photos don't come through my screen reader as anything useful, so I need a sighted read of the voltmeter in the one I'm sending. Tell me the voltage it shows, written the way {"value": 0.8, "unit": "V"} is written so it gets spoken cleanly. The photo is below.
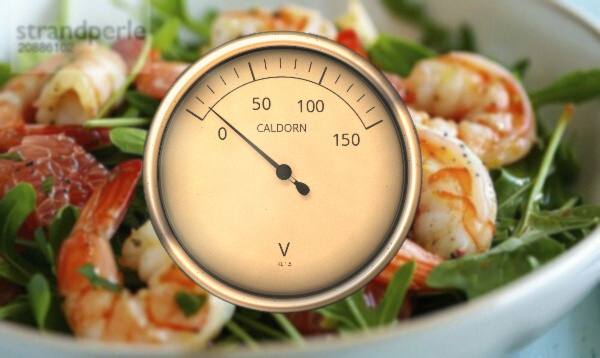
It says {"value": 10, "unit": "V"}
